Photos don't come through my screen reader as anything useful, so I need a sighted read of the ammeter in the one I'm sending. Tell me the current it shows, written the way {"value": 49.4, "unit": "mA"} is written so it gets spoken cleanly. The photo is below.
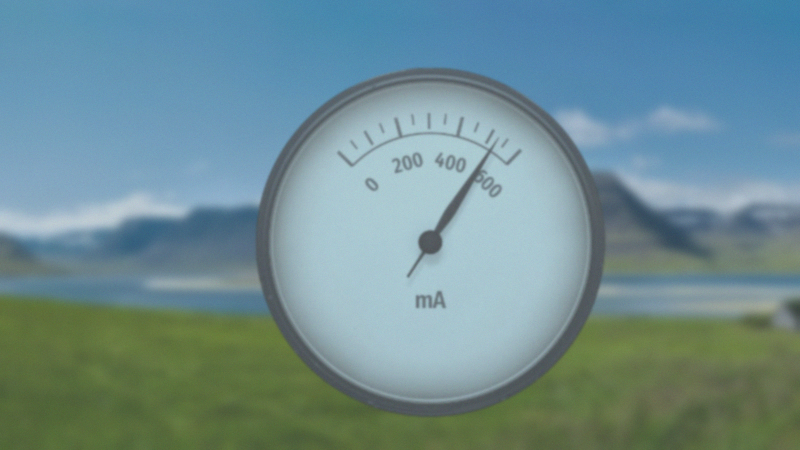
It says {"value": 525, "unit": "mA"}
